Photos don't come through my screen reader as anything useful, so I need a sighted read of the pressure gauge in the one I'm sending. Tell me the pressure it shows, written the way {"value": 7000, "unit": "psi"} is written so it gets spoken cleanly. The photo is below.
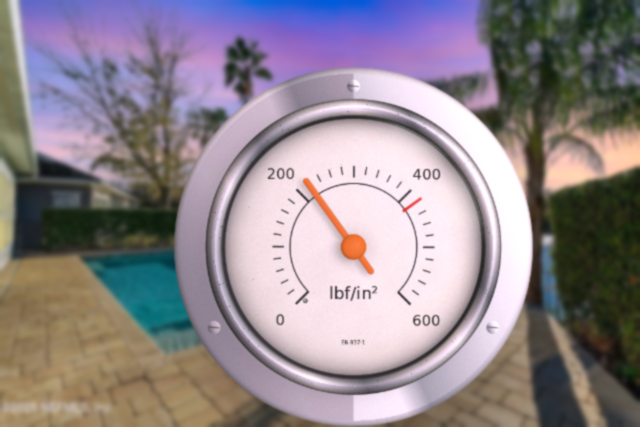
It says {"value": 220, "unit": "psi"}
